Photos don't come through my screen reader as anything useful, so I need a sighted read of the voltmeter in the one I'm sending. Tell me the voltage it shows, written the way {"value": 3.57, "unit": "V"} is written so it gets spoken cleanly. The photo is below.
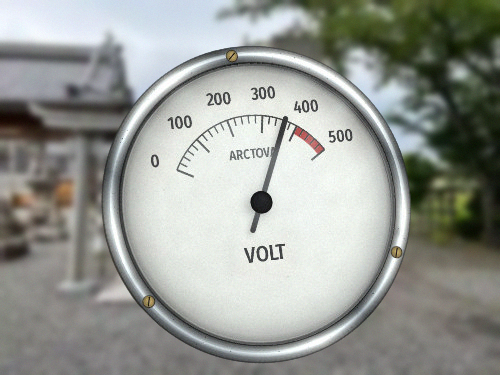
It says {"value": 360, "unit": "V"}
